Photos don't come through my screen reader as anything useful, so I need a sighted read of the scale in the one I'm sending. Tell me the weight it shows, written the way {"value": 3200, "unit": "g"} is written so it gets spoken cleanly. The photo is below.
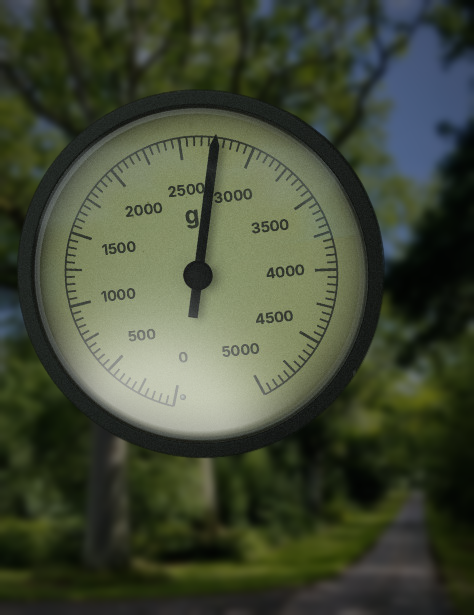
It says {"value": 2750, "unit": "g"}
